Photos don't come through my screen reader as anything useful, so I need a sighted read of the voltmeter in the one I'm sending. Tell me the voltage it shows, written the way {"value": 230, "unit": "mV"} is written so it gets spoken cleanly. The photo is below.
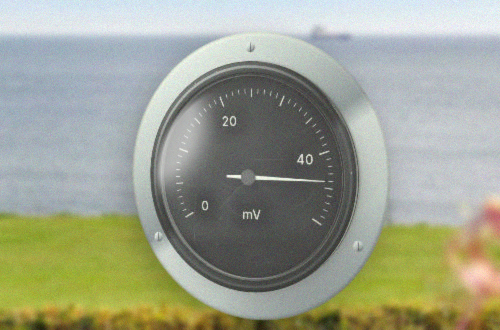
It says {"value": 44, "unit": "mV"}
